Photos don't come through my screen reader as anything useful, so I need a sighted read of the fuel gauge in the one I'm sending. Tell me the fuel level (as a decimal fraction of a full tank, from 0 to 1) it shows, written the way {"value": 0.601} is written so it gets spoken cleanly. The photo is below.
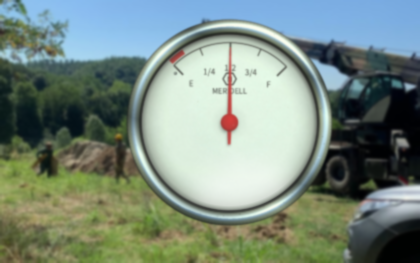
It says {"value": 0.5}
